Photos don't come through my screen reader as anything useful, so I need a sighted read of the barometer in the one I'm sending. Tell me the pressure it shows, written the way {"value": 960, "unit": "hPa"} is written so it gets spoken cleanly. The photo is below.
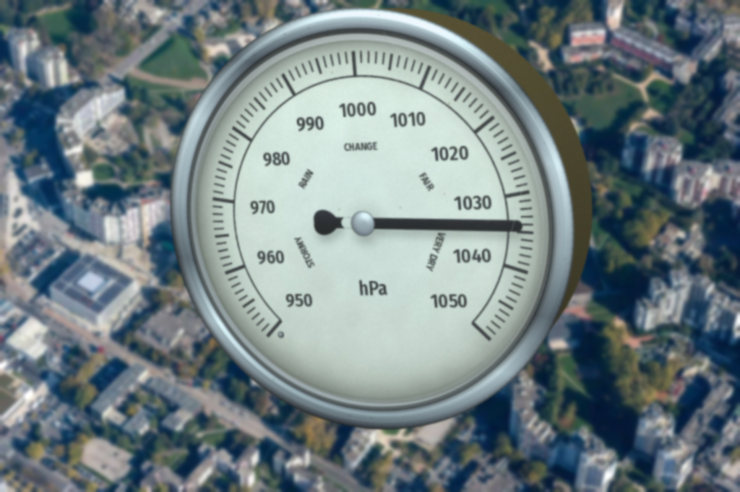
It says {"value": 1034, "unit": "hPa"}
